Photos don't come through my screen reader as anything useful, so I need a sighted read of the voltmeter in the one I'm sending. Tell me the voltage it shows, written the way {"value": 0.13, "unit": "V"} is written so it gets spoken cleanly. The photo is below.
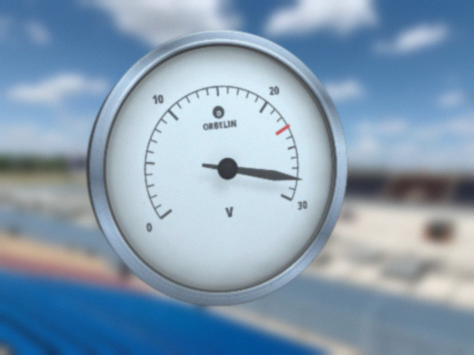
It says {"value": 28, "unit": "V"}
